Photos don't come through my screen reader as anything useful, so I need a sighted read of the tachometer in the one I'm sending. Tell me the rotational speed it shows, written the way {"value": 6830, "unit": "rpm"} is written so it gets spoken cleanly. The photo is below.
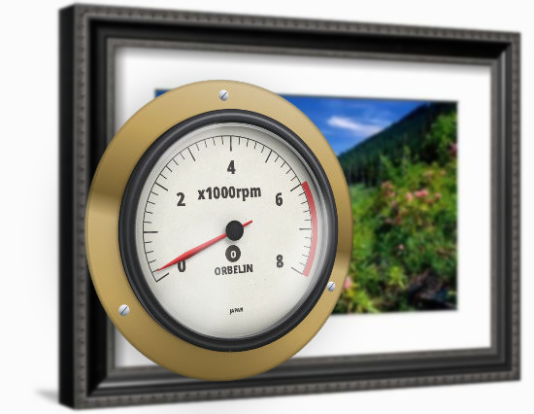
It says {"value": 200, "unit": "rpm"}
